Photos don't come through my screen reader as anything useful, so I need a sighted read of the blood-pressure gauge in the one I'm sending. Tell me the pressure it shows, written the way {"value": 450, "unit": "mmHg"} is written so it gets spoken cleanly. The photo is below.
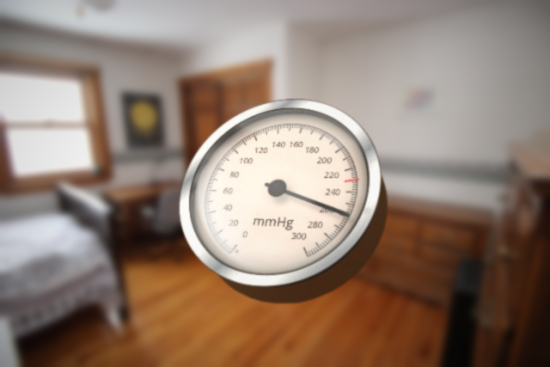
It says {"value": 260, "unit": "mmHg"}
